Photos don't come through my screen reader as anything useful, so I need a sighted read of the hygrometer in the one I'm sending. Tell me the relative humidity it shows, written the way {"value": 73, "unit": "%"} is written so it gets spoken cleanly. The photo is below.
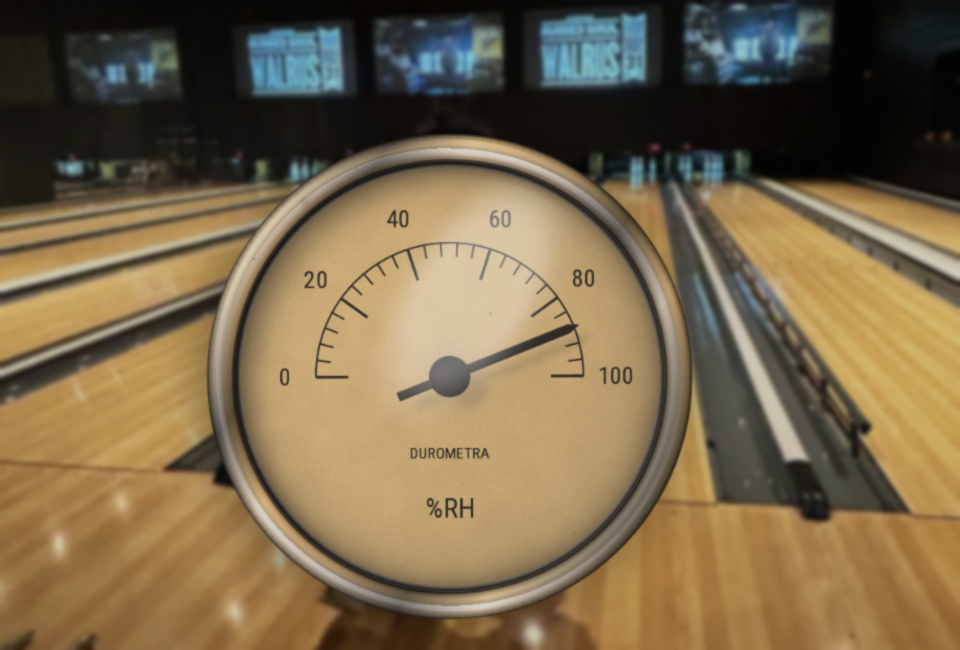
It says {"value": 88, "unit": "%"}
